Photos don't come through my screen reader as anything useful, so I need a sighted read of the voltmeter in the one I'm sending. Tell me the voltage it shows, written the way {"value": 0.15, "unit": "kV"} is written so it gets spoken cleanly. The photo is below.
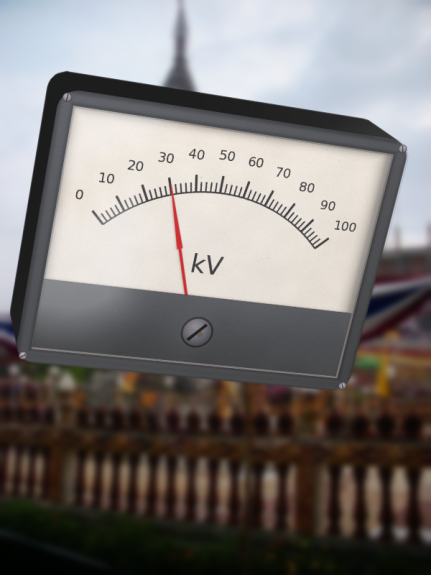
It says {"value": 30, "unit": "kV"}
